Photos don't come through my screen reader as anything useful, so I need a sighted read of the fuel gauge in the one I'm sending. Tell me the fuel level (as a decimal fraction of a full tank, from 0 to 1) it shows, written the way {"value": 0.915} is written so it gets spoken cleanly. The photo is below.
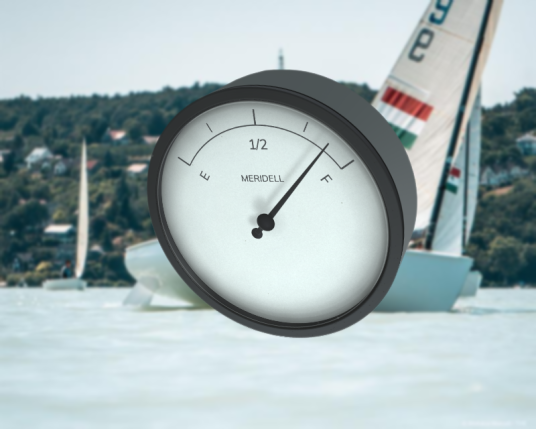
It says {"value": 0.875}
